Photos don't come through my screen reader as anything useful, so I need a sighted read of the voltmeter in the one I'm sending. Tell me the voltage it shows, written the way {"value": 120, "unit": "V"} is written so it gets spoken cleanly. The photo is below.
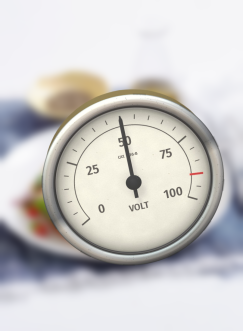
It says {"value": 50, "unit": "V"}
